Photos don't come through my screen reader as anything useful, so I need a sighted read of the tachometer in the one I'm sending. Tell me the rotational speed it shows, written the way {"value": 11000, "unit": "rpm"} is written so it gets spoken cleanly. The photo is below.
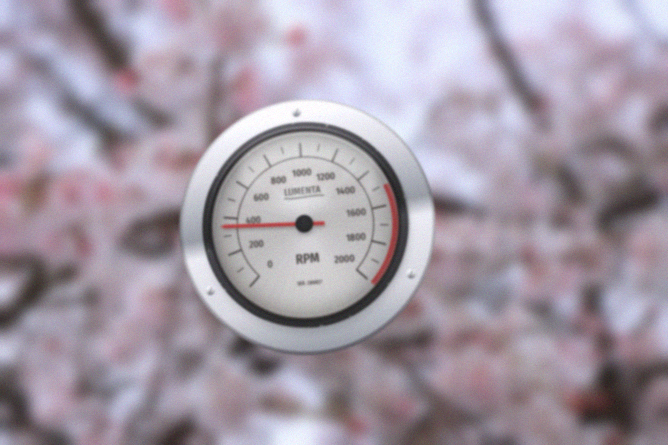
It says {"value": 350, "unit": "rpm"}
